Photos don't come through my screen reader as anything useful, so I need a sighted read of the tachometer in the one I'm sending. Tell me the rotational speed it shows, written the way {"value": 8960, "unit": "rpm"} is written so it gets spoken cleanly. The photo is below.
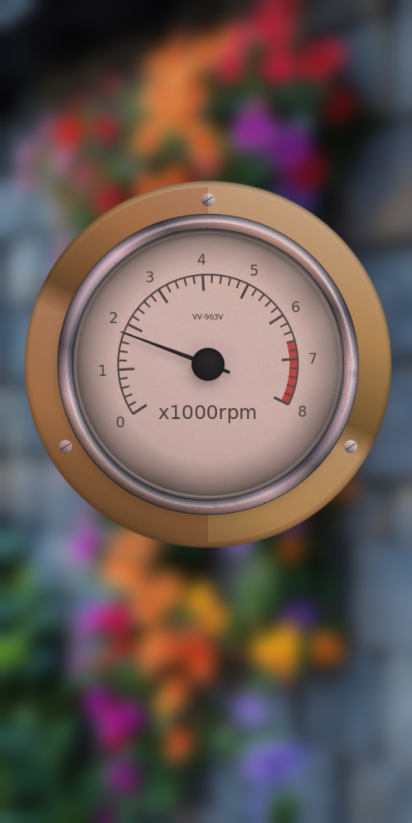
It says {"value": 1800, "unit": "rpm"}
